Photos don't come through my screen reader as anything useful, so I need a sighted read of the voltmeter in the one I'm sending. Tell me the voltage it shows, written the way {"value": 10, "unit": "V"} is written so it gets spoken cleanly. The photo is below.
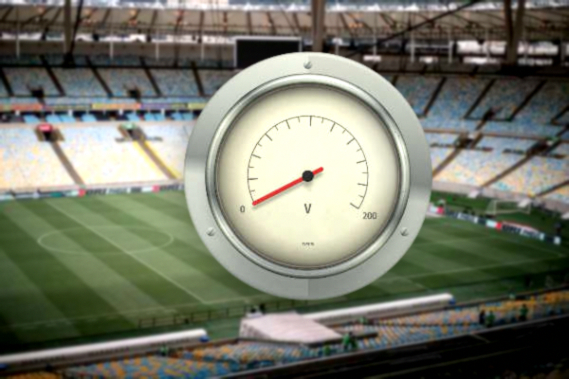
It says {"value": 0, "unit": "V"}
